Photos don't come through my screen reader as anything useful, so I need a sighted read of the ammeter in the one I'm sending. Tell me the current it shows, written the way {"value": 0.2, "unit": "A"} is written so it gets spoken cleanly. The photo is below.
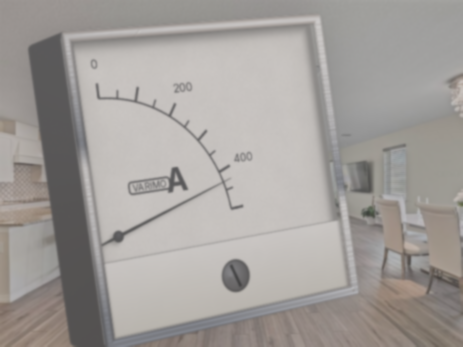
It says {"value": 425, "unit": "A"}
